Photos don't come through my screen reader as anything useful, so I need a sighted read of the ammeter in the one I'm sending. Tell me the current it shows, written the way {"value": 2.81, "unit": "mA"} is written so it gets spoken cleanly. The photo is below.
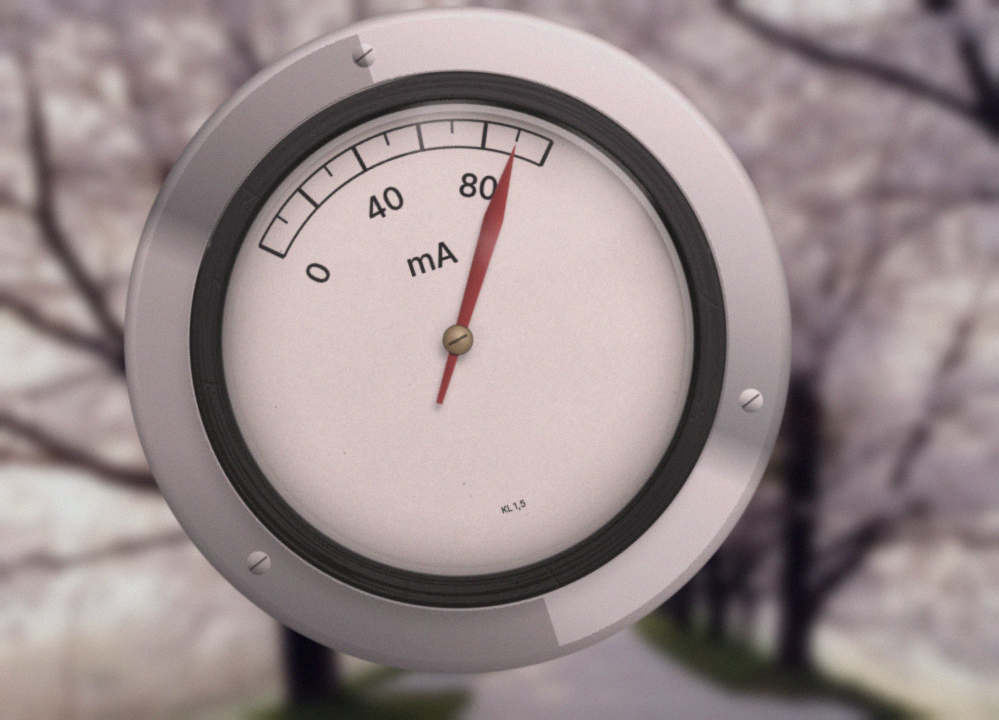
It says {"value": 90, "unit": "mA"}
